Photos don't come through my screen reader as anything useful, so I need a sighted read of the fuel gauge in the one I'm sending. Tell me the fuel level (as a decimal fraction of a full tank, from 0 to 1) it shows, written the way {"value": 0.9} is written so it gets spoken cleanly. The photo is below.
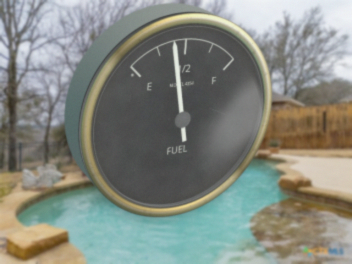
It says {"value": 0.375}
